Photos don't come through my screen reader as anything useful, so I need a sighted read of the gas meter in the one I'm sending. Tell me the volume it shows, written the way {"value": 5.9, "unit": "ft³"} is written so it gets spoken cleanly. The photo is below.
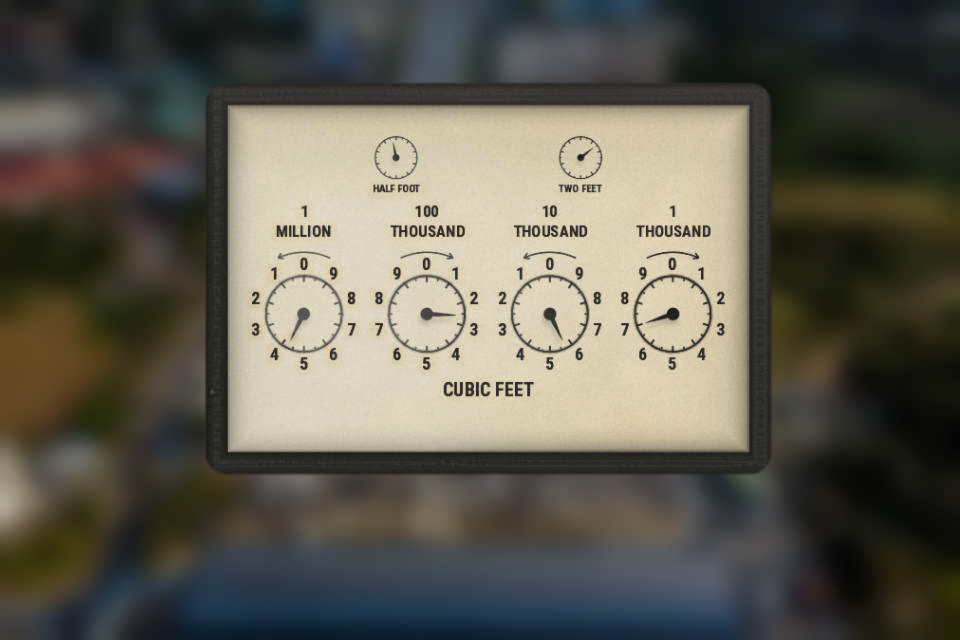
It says {"value": 425700, "unit": "ft³"}
